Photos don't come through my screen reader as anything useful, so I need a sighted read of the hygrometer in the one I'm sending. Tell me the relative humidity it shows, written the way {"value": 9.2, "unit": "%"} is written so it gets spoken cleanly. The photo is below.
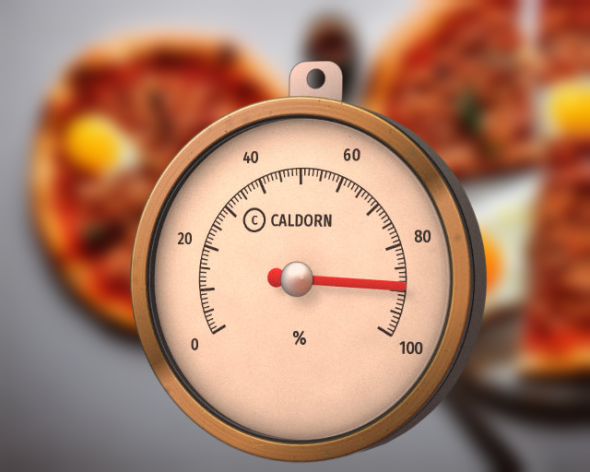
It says {"value": 89, "unit": "%"}
